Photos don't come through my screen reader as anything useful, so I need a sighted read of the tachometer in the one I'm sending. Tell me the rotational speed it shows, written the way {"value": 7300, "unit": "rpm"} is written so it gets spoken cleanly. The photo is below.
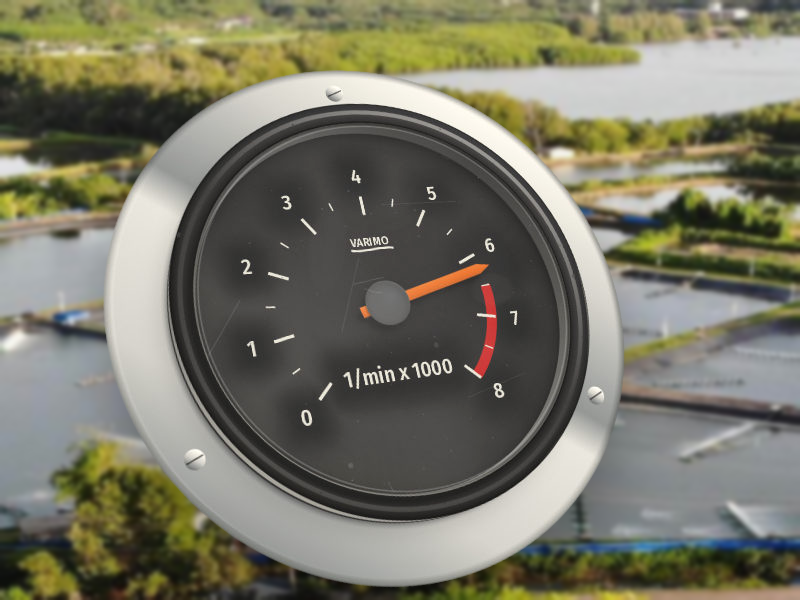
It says {"value": 6250, "unit": "rpm"}
